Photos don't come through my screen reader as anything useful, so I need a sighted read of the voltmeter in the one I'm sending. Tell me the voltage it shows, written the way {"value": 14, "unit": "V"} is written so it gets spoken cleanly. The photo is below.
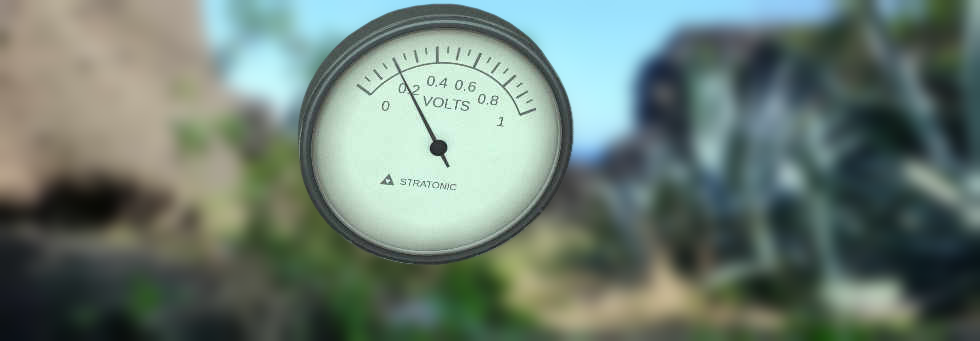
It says {"value": 0.2, "unit": "V"}
